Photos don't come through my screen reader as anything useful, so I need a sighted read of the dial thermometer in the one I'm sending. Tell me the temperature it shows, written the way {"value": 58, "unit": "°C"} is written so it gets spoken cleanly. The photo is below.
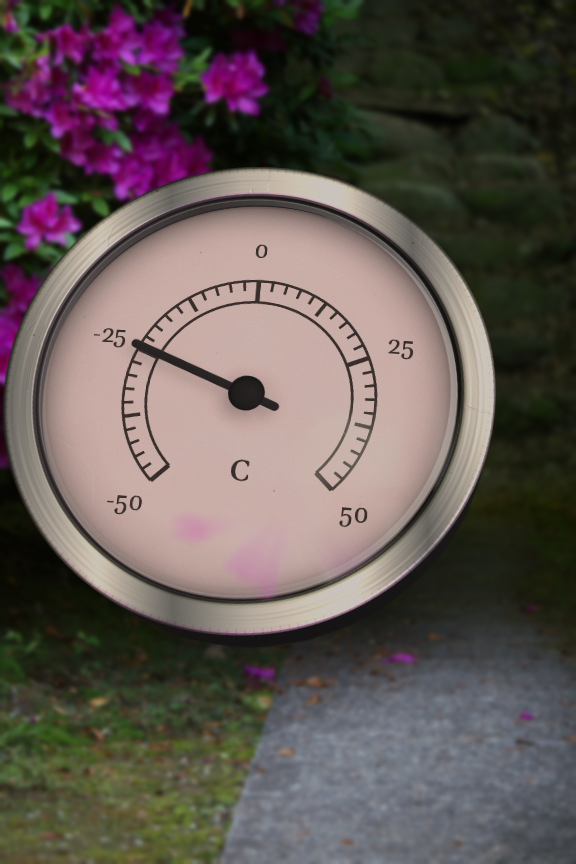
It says {"value": -25, "unit": "°C"}
